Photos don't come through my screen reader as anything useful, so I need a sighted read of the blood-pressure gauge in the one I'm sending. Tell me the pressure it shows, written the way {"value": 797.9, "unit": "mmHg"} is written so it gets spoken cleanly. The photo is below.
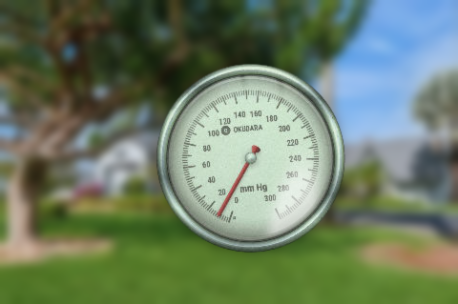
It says {"value": 10, "unit": "mmHg"}
